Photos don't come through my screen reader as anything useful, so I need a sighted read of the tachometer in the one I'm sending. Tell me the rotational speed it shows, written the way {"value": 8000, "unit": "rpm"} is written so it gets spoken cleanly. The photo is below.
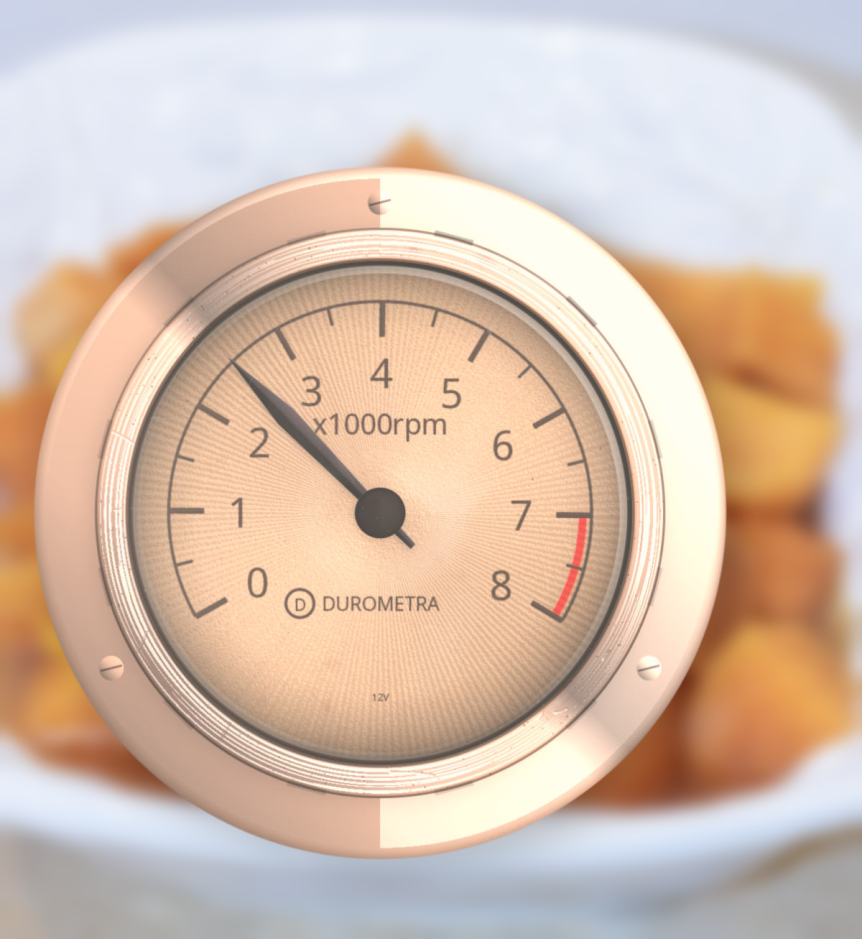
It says {"value": 2500, "unit": "rpm"}
